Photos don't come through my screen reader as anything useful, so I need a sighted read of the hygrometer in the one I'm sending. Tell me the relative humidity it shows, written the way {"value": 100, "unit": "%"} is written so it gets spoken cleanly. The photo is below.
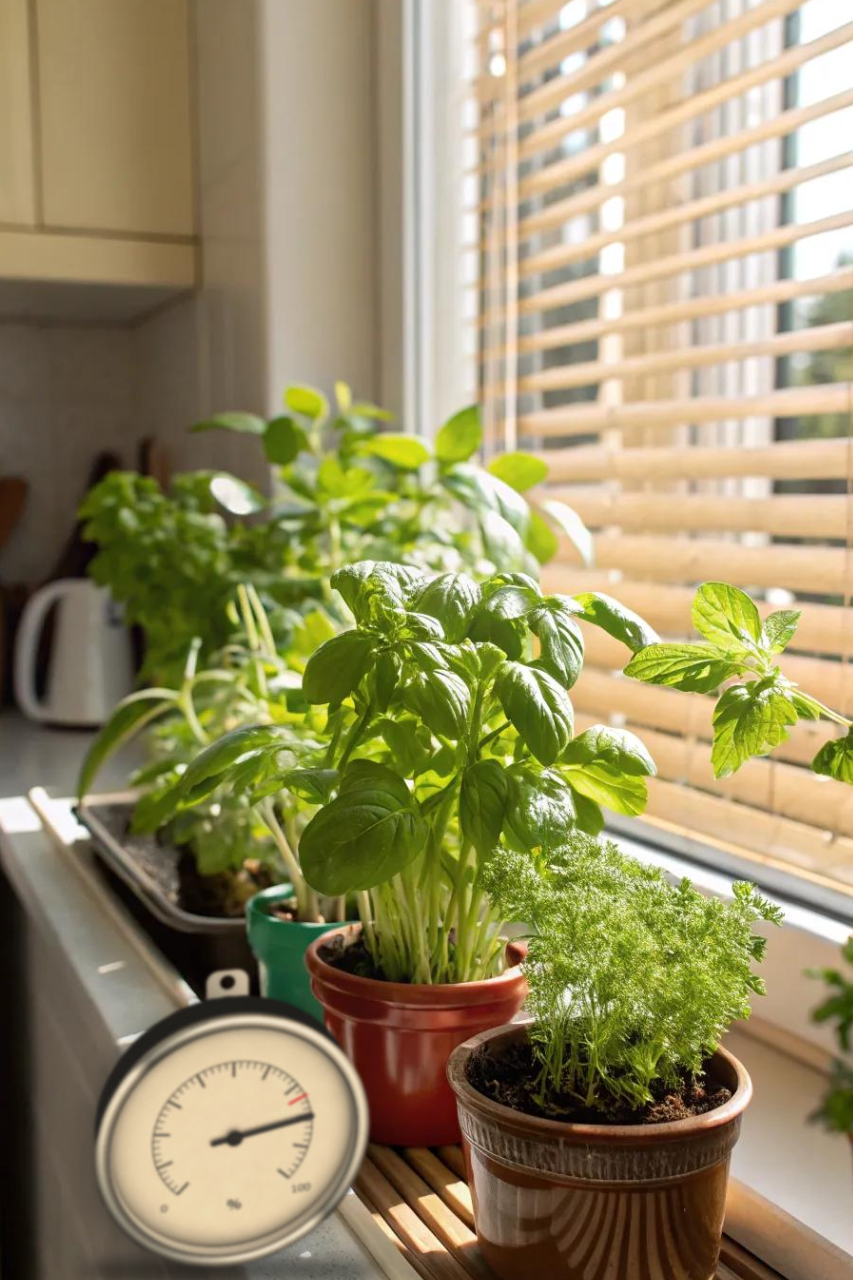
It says {"value": 80, "unit": "%"}
